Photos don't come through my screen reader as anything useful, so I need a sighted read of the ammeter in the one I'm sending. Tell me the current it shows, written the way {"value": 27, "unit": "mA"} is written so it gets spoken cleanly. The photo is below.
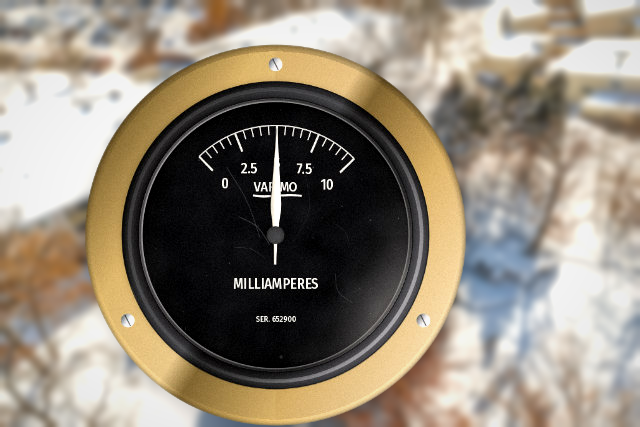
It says {"value": 5, "unit": "mA"}
